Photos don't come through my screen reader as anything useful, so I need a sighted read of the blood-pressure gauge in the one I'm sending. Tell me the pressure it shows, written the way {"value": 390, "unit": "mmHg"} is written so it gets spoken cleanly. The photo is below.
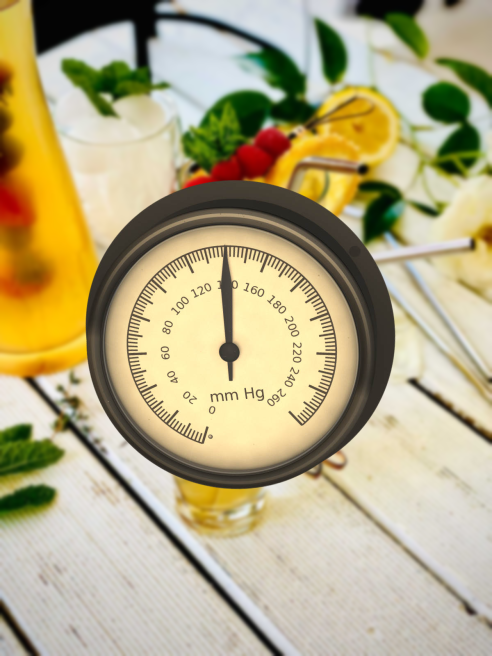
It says {"value": 140, "unit": "mmHg"}
